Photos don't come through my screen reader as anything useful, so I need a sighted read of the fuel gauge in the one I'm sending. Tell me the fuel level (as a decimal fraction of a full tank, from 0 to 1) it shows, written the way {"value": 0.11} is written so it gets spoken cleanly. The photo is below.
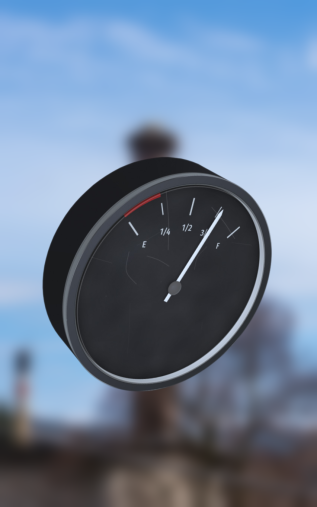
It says {"value": 0.75}
